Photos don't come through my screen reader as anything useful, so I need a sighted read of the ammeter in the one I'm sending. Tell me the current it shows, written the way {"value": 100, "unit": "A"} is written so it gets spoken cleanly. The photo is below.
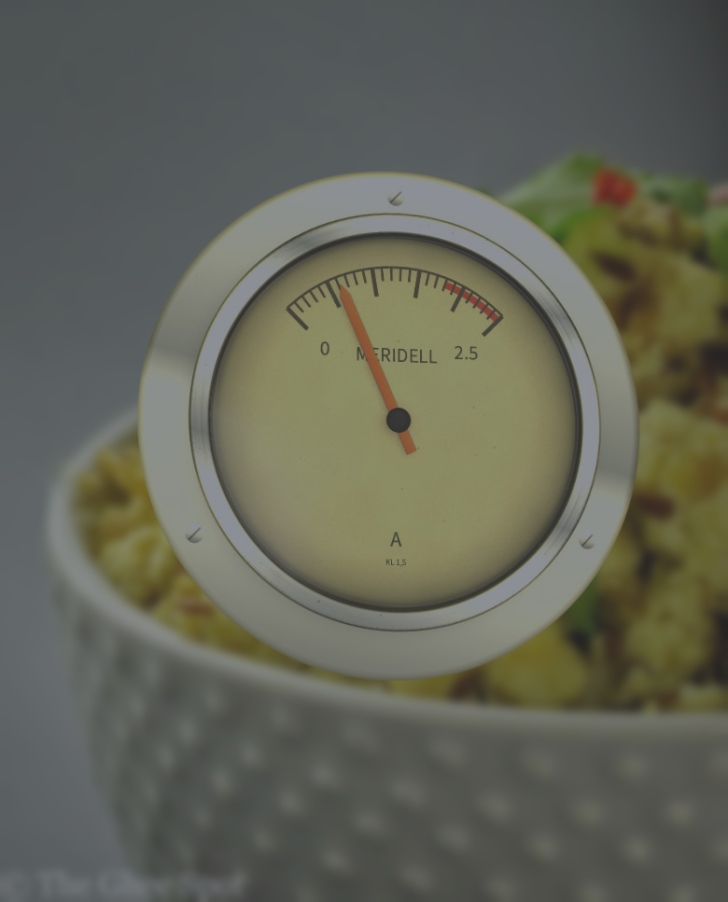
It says {"value": 0.6, "unit": "A"}
